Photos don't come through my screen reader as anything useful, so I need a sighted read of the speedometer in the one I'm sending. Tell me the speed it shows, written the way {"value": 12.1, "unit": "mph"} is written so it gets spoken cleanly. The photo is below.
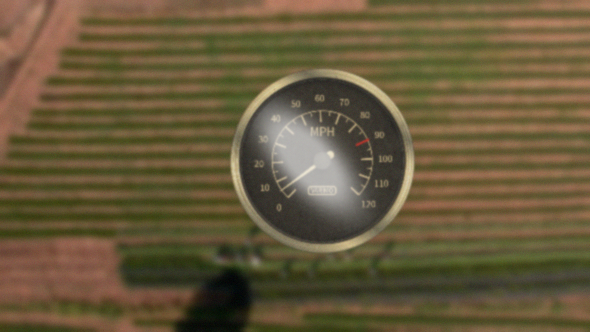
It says {"value": 5, "unit": "mph"}
